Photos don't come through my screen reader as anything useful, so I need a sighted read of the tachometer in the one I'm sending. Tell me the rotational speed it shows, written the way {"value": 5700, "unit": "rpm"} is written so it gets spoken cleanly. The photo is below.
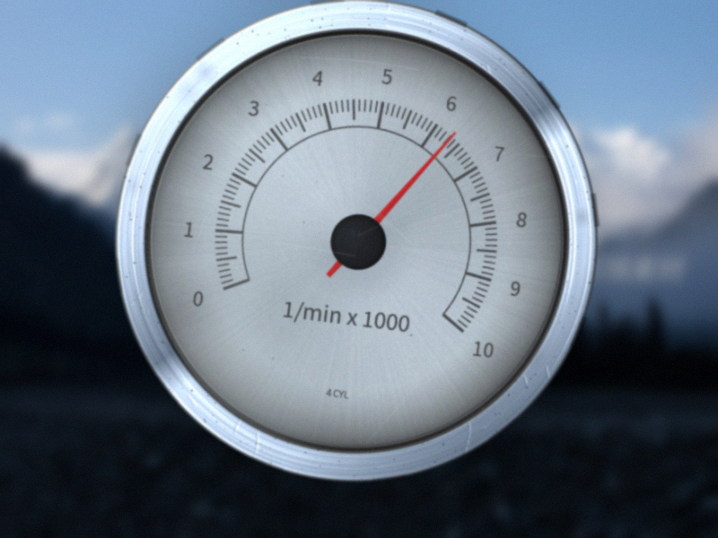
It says {"value": 6300, "unit": "rpm"}
